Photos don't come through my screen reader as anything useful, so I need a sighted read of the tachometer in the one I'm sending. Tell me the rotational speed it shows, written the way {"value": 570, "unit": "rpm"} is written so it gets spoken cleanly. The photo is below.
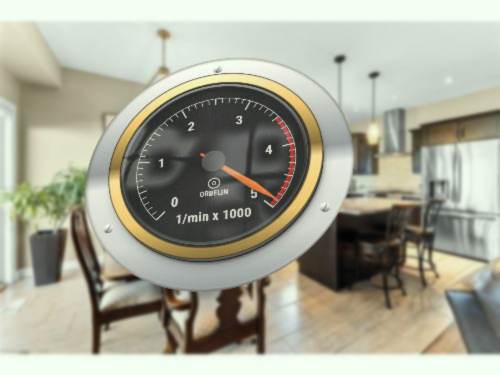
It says {"value": 4900, "unit": "rpm"}
